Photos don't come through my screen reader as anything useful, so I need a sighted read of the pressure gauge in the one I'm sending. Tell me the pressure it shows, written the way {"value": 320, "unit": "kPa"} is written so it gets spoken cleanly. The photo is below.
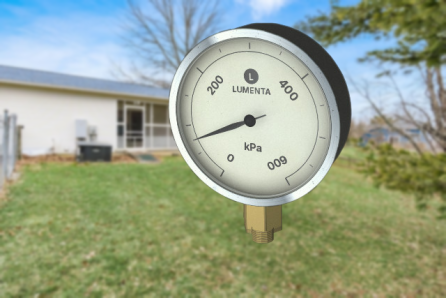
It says {"value": 75, "unit": "kPa"}
